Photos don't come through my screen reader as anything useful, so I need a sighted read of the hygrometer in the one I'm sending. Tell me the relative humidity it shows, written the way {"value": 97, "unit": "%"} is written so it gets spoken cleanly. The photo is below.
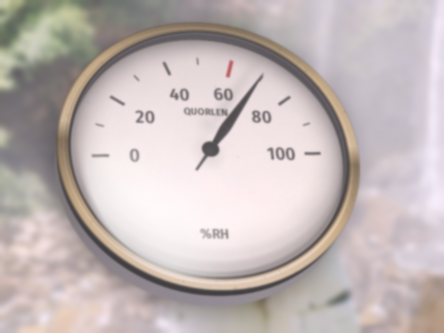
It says {"value": 70, "unit": "%"}
